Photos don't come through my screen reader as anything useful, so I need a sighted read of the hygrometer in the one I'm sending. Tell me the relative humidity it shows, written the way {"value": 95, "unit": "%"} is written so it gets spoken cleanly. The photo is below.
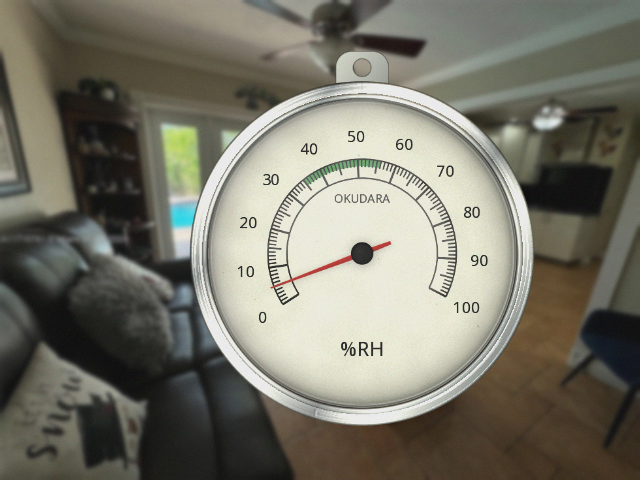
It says {"value": 5, "unit": "%"}
